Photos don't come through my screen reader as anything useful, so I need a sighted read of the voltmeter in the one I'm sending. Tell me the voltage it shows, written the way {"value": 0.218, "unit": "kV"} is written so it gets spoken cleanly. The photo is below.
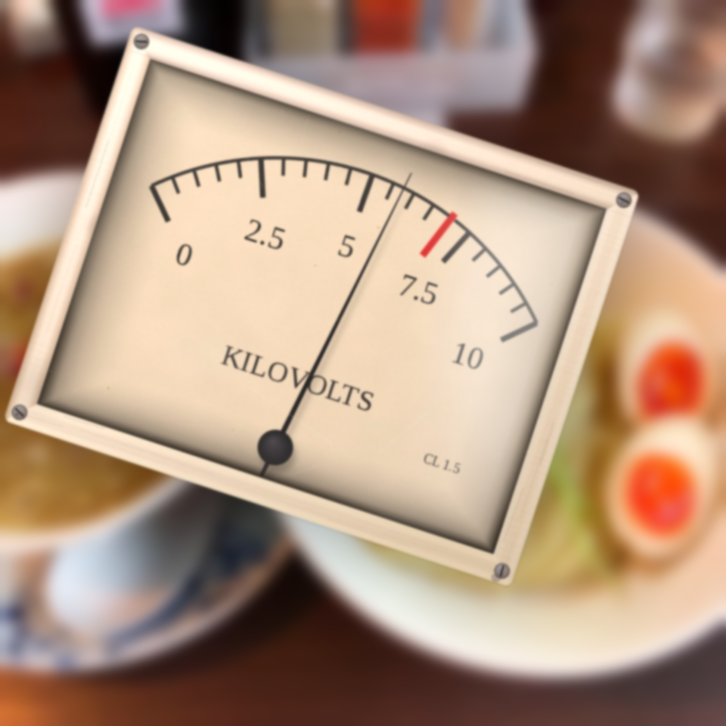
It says {"value": 5.75, "unit": "kV"}
